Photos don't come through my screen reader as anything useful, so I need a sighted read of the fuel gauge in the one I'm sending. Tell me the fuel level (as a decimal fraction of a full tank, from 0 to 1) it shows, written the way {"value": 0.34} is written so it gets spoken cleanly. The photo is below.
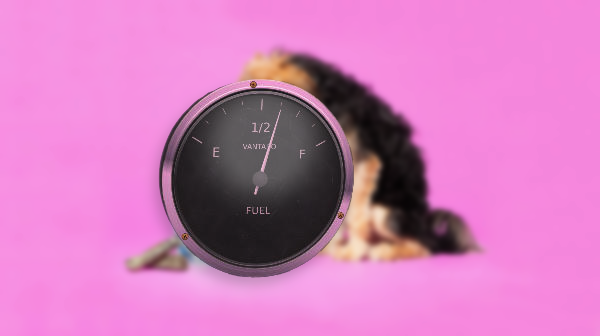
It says {"value": 0.625}
